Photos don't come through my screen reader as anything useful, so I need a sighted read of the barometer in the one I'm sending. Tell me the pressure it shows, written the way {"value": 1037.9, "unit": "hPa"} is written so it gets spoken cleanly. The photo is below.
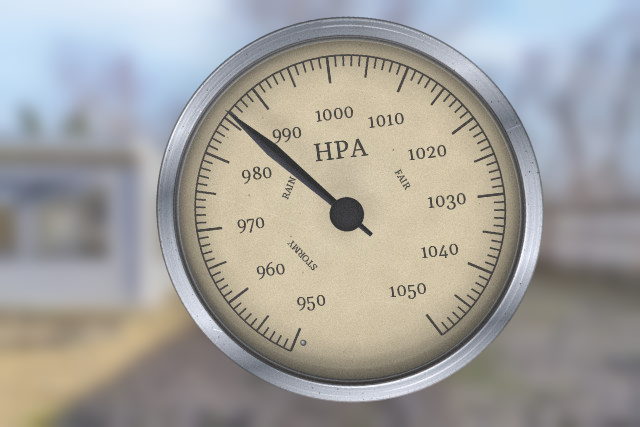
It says {"value": 986, "unit": "hPa"}
